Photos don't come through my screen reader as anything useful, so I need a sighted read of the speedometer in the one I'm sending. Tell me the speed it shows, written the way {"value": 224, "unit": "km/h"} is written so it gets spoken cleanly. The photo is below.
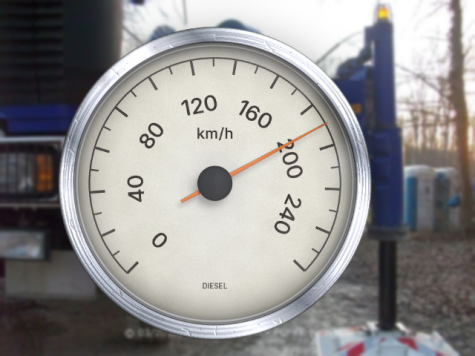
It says {"value": 190, "unit": "km/h"}
